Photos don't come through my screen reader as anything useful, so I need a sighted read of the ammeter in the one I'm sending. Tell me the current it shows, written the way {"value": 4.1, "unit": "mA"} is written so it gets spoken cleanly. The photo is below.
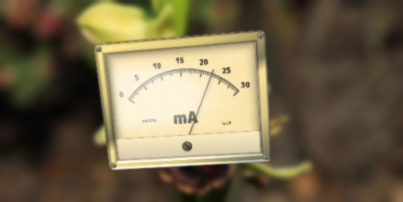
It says {"value": 22.5, "unit": "mA"}
